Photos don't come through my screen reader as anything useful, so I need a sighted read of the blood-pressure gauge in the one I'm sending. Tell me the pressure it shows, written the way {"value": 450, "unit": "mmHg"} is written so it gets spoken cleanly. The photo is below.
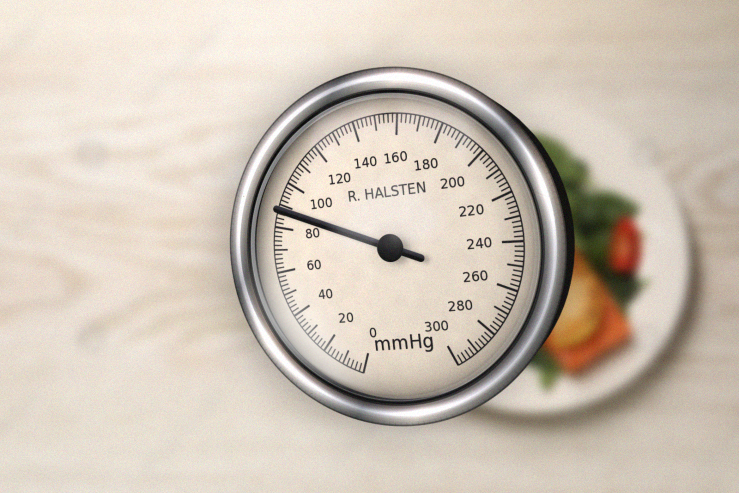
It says {"value": 88, "unit": "mmHg"}
